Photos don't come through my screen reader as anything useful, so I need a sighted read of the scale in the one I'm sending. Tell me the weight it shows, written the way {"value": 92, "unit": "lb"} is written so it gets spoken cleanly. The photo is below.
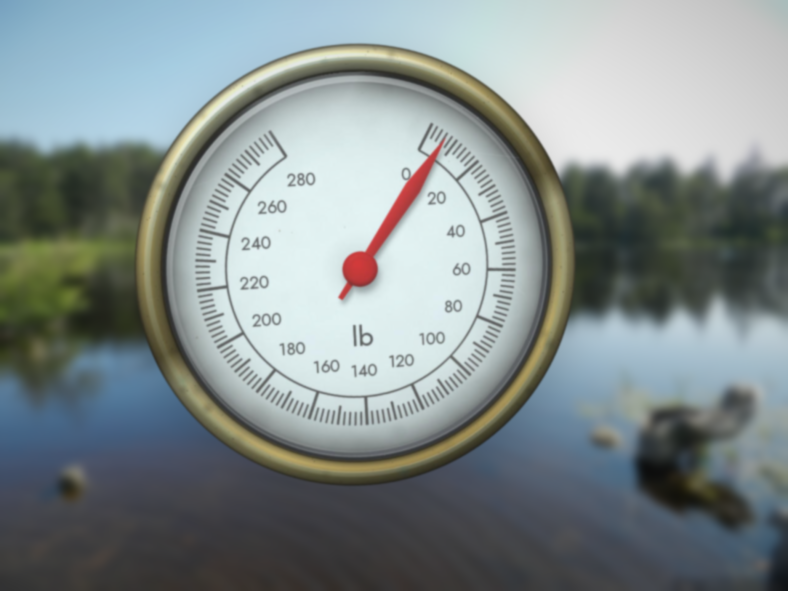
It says {"value": 6, "unit": "lb"}
